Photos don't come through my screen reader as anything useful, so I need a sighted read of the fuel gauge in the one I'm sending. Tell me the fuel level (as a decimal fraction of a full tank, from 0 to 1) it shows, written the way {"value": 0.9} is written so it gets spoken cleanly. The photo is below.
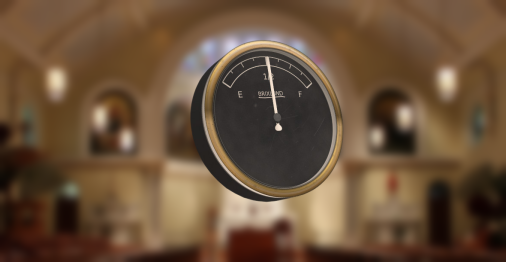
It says {"value": 0.5}
